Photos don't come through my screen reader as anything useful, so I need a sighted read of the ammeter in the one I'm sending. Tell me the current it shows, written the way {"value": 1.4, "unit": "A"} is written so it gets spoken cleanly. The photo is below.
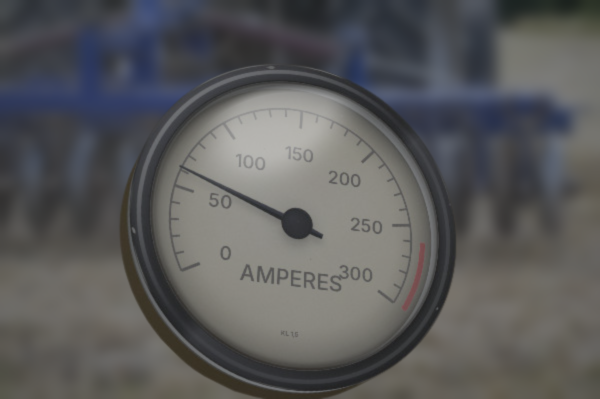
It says {"value": 60, "unit": "A"}
